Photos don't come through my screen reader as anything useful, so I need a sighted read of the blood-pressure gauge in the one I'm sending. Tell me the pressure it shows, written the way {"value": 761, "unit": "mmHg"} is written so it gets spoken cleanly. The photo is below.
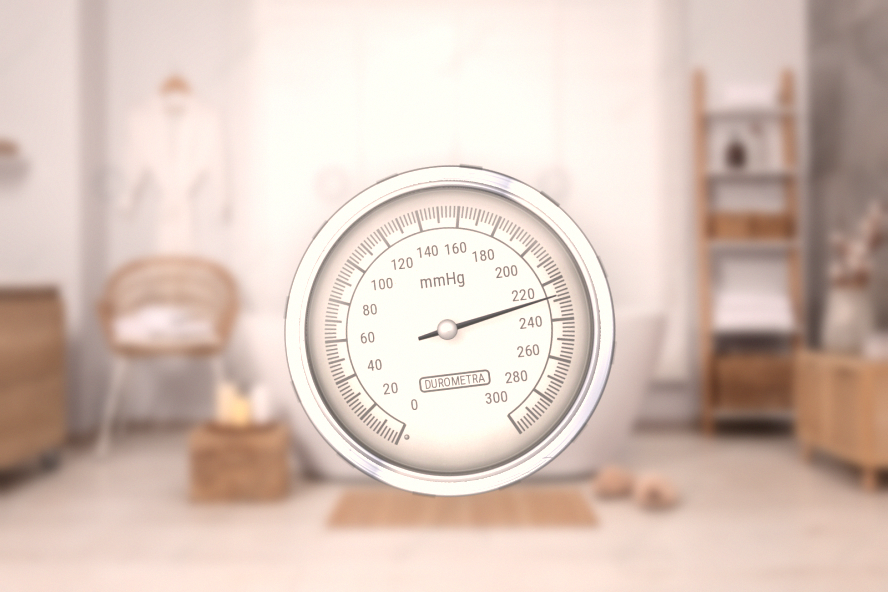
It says {"value": 228, "unit": "mmHg"}
